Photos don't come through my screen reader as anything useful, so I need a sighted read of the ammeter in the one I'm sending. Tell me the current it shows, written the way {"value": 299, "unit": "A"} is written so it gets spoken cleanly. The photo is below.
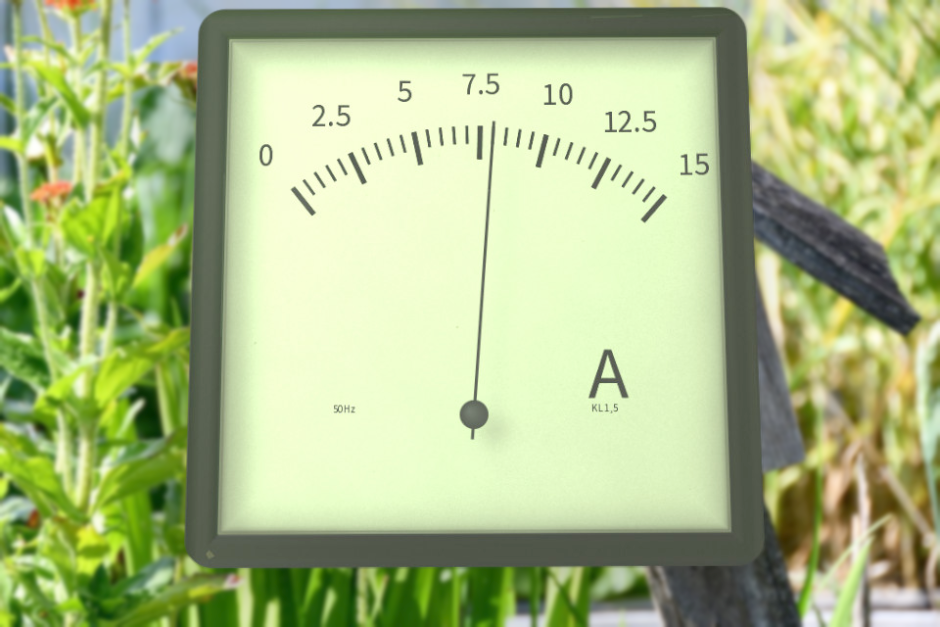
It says {"value": 8, "unit": "A"}
